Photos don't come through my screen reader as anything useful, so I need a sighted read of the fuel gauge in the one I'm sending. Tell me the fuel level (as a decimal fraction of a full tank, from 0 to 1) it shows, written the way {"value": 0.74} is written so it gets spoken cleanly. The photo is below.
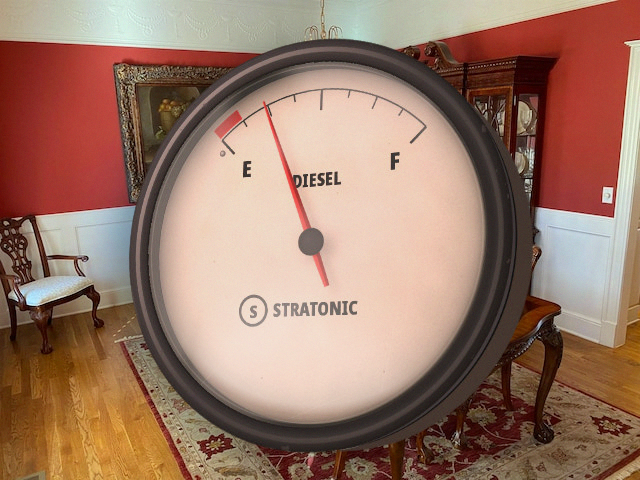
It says {"value": 0.25}
